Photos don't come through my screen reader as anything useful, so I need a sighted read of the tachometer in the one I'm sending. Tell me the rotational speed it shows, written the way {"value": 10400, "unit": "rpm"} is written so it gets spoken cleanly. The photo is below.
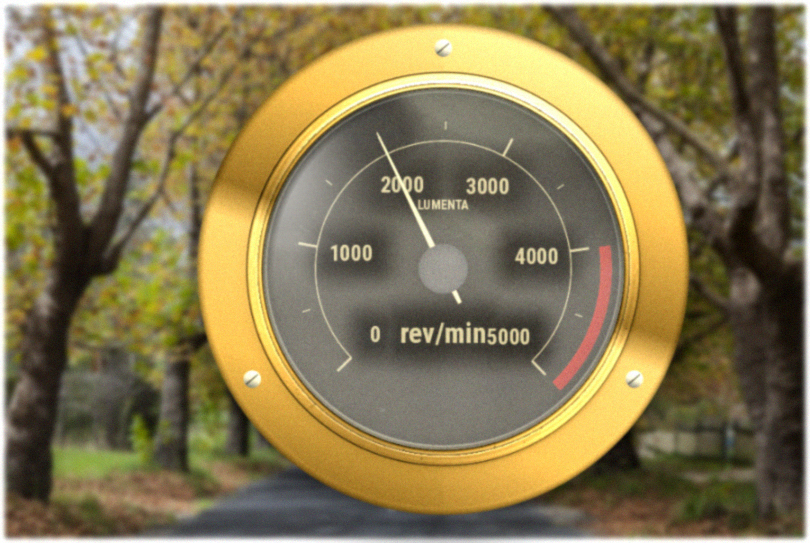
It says {"value": 2000, "unit": "rpm"}
